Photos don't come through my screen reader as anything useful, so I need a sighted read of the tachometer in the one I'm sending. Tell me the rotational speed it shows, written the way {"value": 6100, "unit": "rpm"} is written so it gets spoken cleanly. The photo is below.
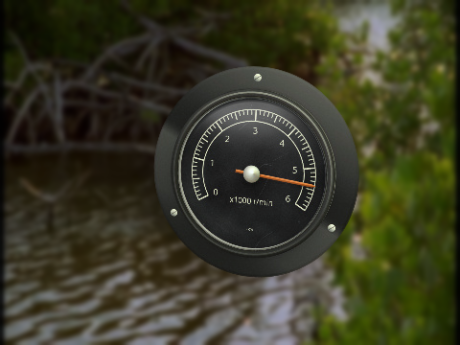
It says {"value": 5400, "unit": "rpm"}
